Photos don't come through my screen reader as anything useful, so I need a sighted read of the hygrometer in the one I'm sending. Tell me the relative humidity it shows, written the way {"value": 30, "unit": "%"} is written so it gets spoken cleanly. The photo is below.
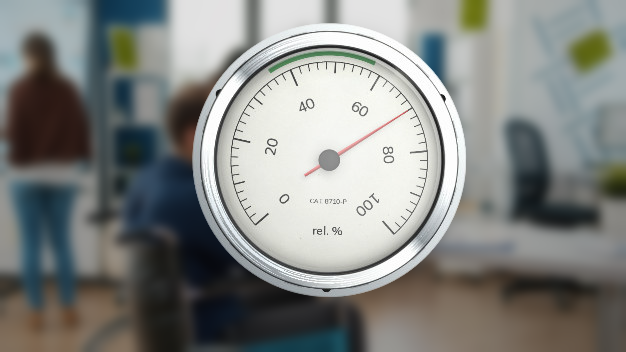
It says {"value": 70, "unit": "%"}
